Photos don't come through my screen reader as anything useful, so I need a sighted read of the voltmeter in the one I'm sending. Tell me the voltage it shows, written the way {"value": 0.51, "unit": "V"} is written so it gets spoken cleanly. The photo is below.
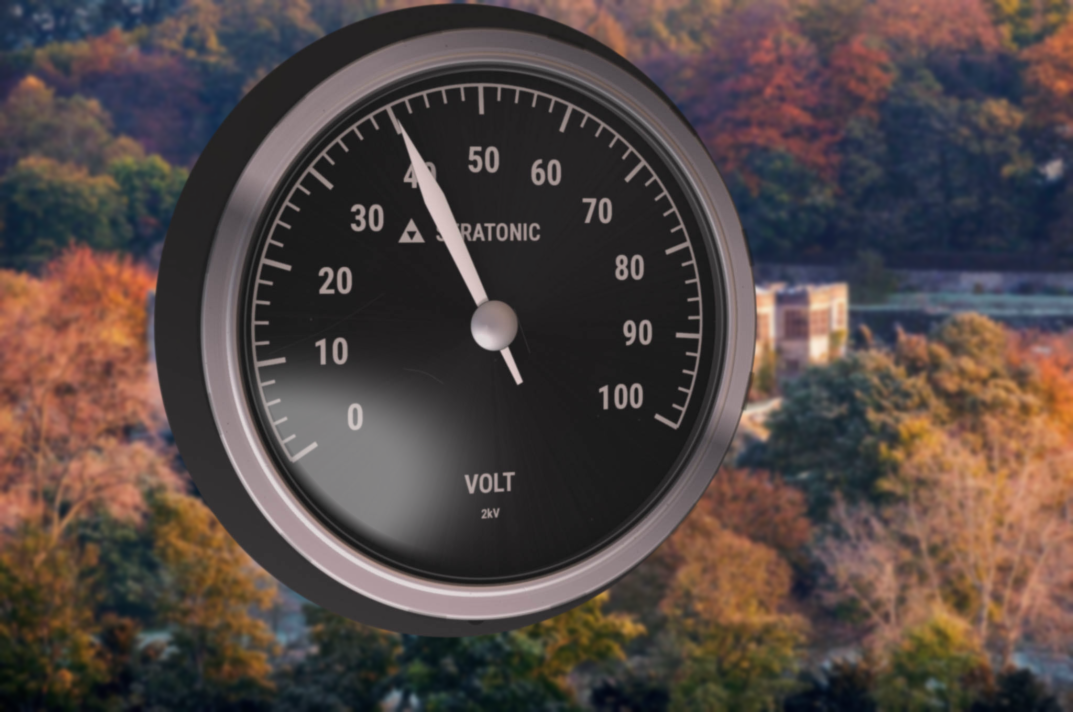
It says {"value": 40, "unit": "V"}
